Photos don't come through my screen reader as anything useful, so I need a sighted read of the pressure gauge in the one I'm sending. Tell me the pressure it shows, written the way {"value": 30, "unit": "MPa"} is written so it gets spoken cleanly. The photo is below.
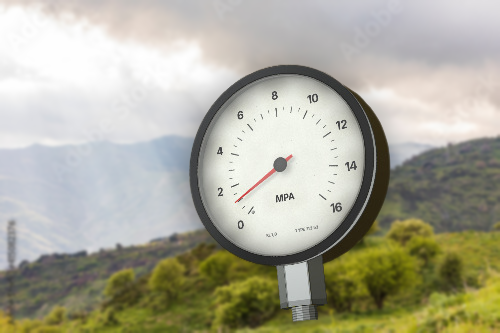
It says {"value": 1, "unit": "MPa"}
